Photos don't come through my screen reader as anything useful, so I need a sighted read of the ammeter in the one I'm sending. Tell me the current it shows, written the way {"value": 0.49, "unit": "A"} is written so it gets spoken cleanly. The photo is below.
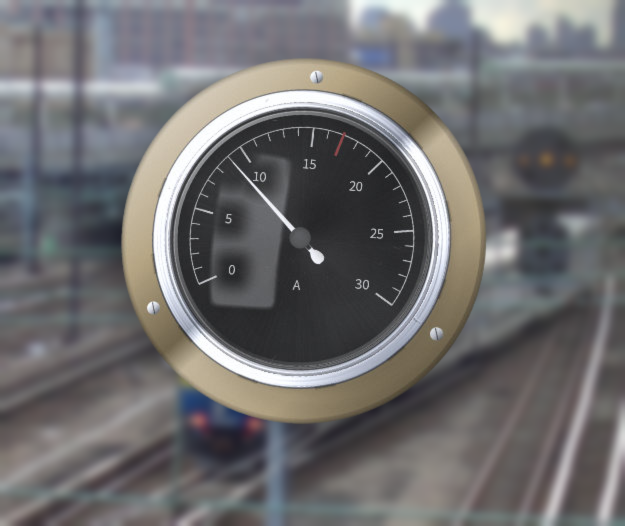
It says {"value": 9, "unit": "A"}
